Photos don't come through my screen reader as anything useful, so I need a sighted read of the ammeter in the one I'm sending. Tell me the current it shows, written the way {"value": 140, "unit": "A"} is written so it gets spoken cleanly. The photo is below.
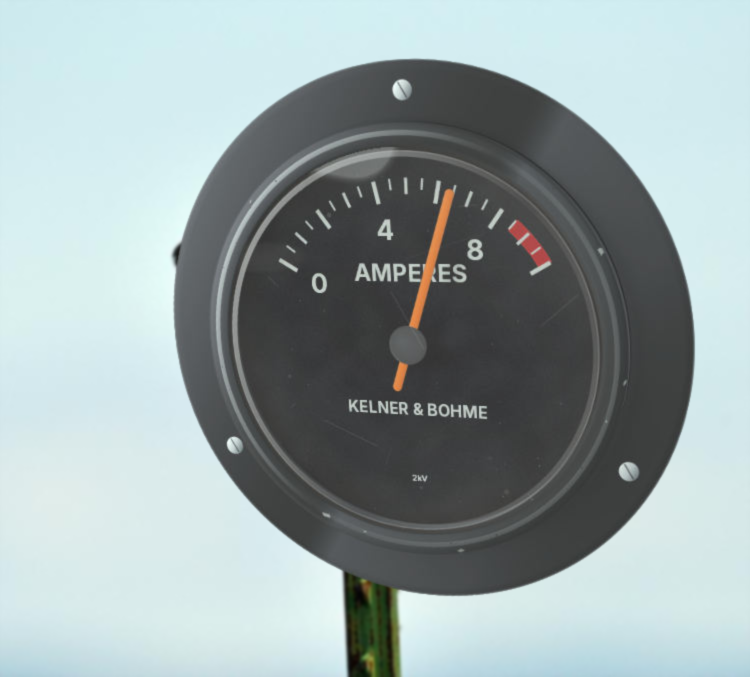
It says {"value": 6.5, "unit": "A"}
